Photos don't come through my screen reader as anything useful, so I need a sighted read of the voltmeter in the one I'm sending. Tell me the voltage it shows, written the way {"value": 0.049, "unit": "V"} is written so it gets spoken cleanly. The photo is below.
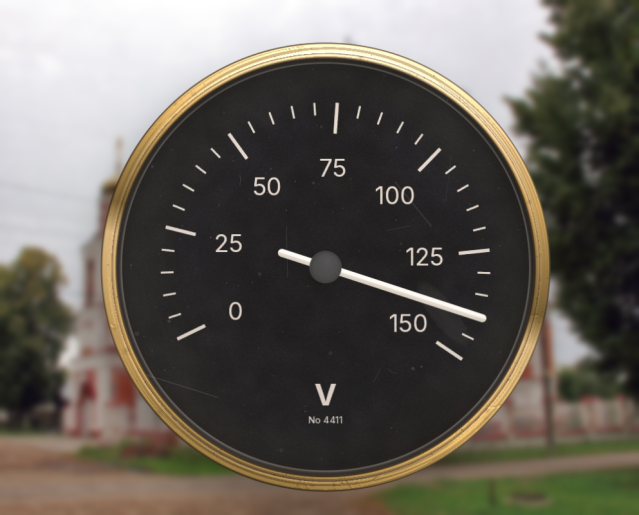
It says {"value": 140, "unit": "V"}
